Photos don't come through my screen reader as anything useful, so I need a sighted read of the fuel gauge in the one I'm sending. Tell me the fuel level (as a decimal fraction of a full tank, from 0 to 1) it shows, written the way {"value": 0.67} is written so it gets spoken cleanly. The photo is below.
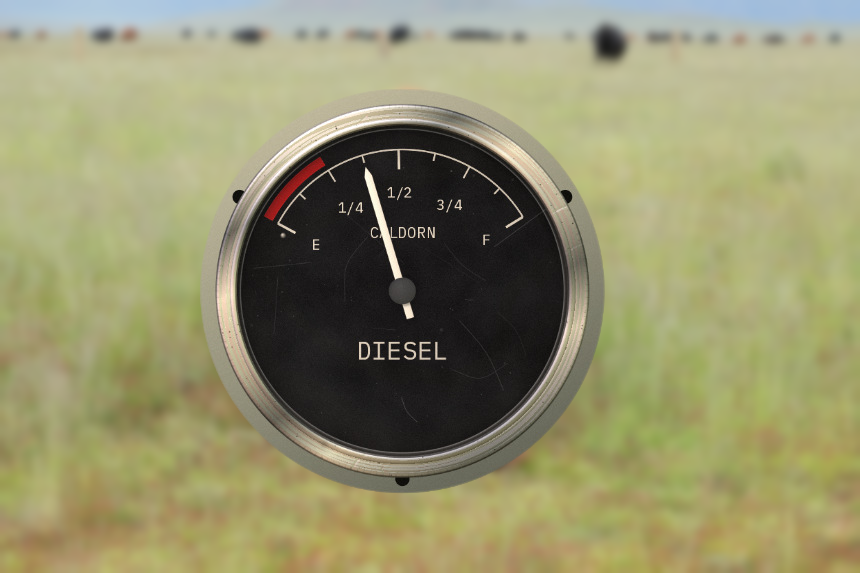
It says {"value": 0.375}
